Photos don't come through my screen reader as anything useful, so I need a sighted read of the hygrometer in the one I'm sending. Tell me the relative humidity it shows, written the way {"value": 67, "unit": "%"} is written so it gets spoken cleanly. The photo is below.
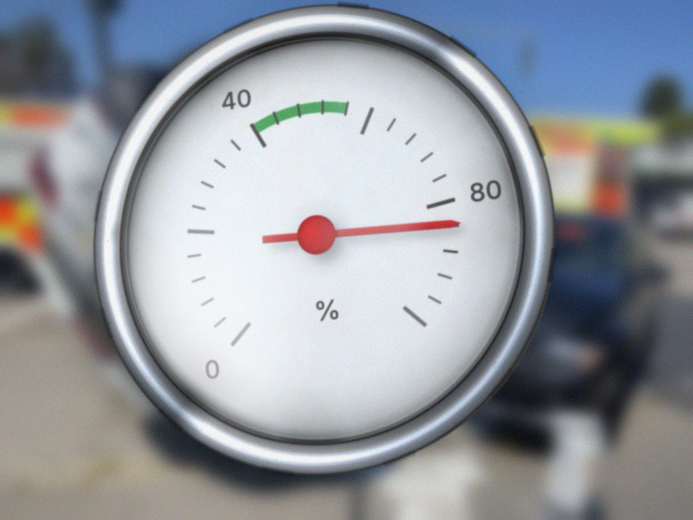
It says {"value": 84, "unit": "%"}
